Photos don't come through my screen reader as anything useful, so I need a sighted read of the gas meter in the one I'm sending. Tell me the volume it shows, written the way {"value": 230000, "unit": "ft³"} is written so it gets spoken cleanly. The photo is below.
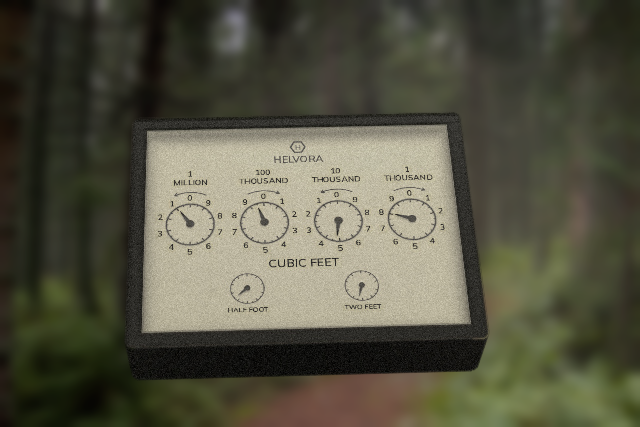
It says {"value": 94800, "unit": "ft³"}
